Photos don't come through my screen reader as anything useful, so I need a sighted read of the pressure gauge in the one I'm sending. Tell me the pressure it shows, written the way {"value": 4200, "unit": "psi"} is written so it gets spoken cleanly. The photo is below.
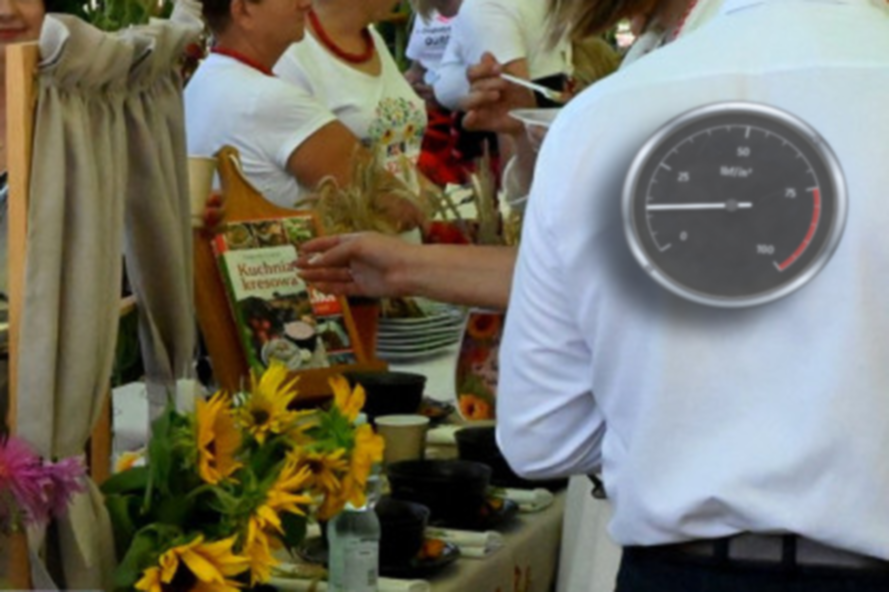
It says {"value": 12.5, "unit": "psi"}
